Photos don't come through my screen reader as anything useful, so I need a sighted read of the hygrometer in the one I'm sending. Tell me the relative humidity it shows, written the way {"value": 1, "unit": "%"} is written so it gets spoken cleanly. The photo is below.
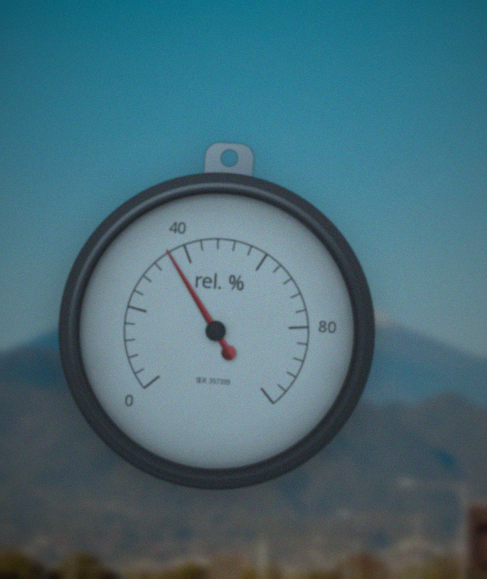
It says {"value": 36, "unit": "%"}
